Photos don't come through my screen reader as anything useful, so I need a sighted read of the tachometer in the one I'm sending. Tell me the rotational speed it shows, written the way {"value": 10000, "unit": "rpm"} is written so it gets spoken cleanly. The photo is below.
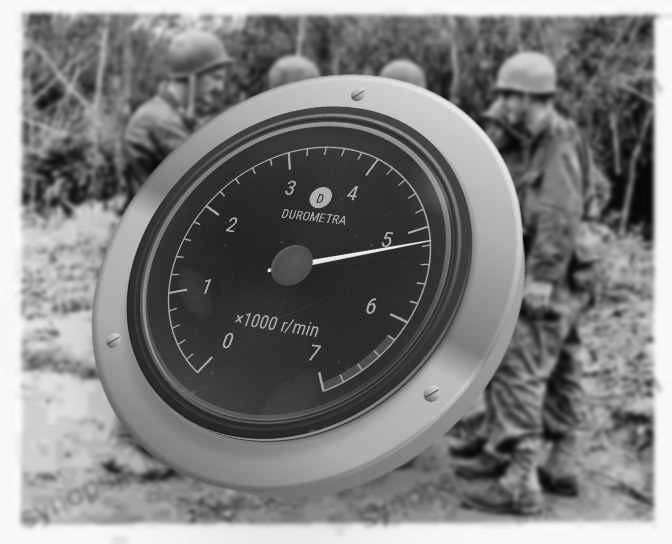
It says {"value": 5200, "unit": "rpm"}
